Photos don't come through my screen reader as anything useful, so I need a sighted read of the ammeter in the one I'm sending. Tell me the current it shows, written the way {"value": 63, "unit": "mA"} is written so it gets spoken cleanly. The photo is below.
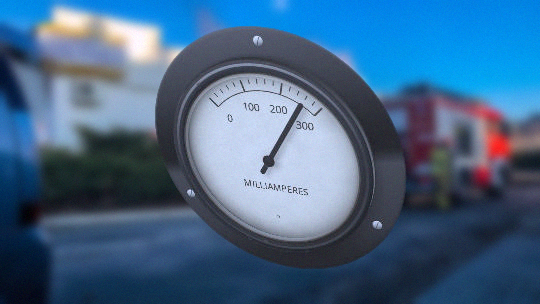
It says {"value": 260, "unit": "mA"}
